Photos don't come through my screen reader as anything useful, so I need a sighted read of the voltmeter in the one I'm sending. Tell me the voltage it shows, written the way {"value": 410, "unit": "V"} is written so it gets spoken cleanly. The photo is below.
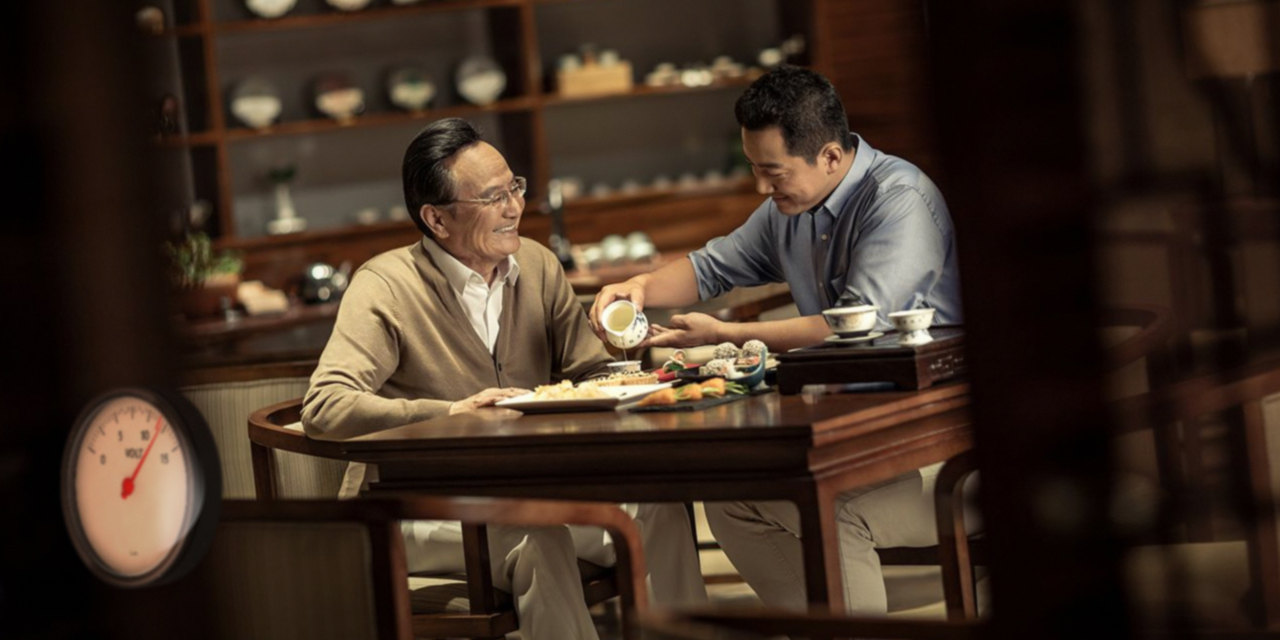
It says {"value": 12.5, "unit": "V"}
